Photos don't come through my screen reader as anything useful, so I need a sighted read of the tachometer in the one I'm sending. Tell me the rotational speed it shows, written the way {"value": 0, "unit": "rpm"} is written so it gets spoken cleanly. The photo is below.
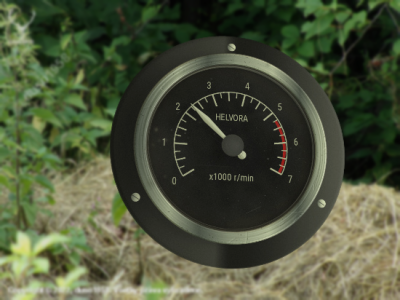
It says {"value": 2250, "unit": "rpm"}
